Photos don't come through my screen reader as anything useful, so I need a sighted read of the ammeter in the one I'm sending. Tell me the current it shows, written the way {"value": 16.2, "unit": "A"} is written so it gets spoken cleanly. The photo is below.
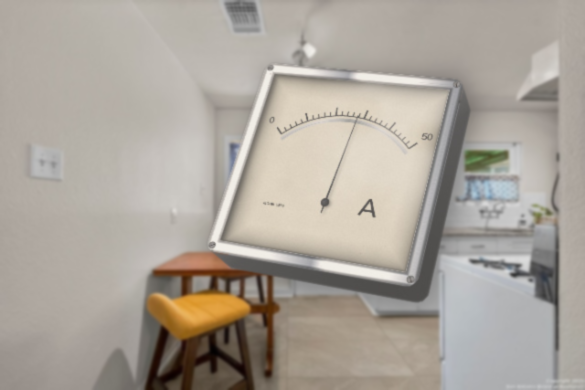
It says {"value": 28, "unit": "A"}
